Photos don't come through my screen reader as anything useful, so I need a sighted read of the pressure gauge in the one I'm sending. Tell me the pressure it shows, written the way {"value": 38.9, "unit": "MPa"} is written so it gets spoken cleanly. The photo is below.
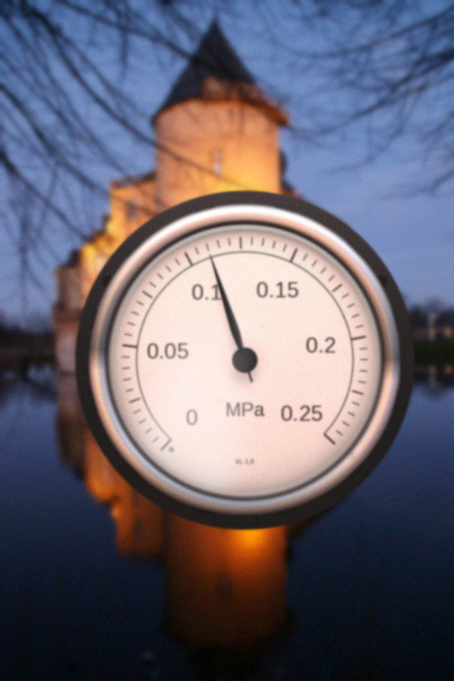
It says {"value": 0.11, "unit": "MPa"}
